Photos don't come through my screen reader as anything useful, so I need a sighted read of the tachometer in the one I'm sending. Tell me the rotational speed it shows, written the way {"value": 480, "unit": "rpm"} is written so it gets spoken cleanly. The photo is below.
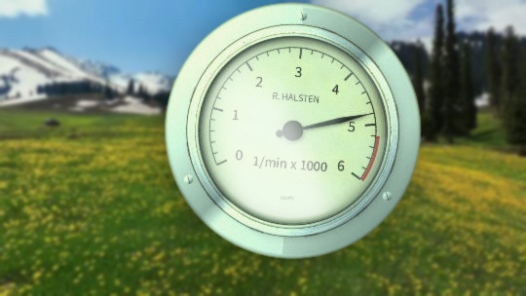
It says {"value": 4800, "unit": "rpm"}
